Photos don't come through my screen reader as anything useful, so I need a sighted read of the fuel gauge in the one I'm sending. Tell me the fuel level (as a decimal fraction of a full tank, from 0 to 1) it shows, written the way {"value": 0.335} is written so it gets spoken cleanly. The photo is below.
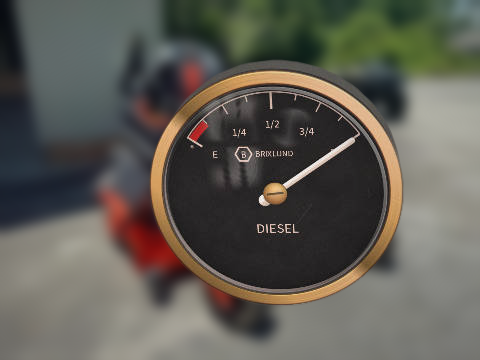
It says {"value": 1}
